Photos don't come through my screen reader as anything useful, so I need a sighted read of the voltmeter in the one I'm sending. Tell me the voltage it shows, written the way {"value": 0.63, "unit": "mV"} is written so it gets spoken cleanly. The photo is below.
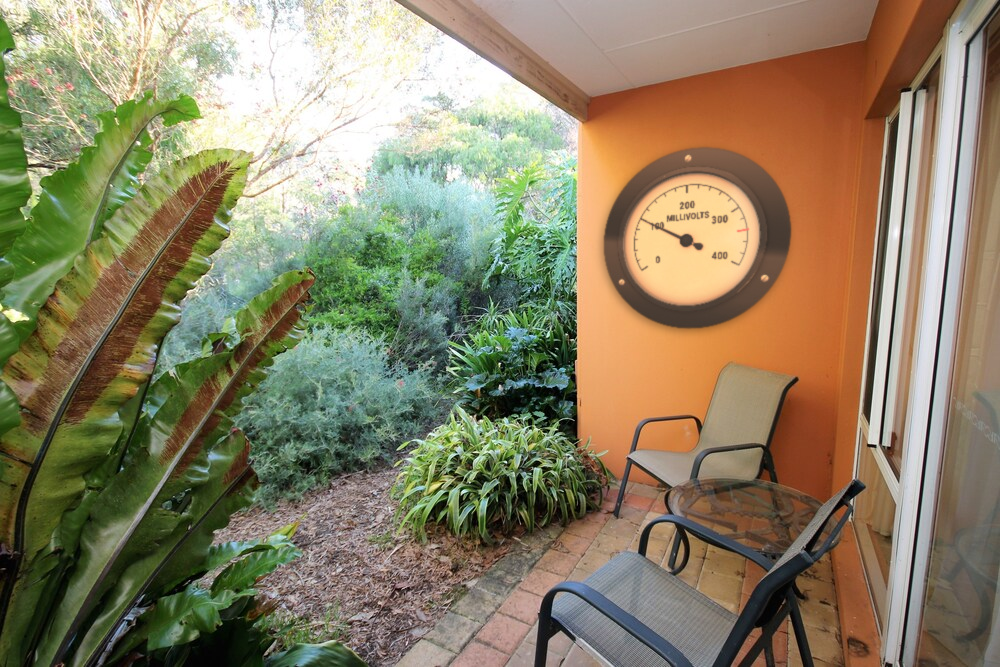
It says {"value": 100, "unit": "mV"}
